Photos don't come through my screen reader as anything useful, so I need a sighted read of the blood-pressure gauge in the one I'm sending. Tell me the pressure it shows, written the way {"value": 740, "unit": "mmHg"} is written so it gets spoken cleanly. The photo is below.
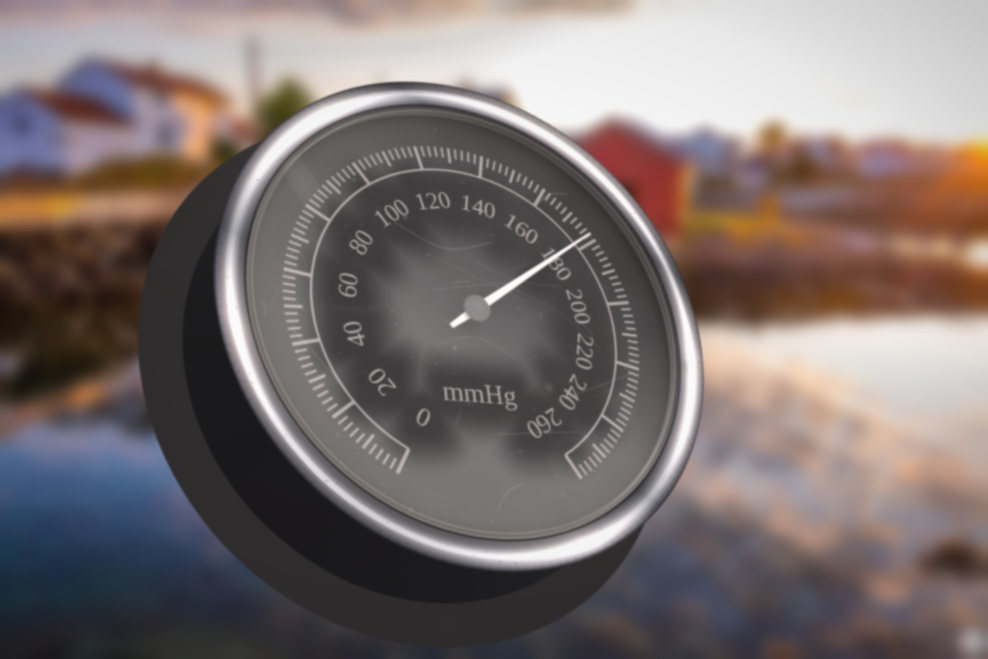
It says {"value": 178, "unit": "mmHg"}
